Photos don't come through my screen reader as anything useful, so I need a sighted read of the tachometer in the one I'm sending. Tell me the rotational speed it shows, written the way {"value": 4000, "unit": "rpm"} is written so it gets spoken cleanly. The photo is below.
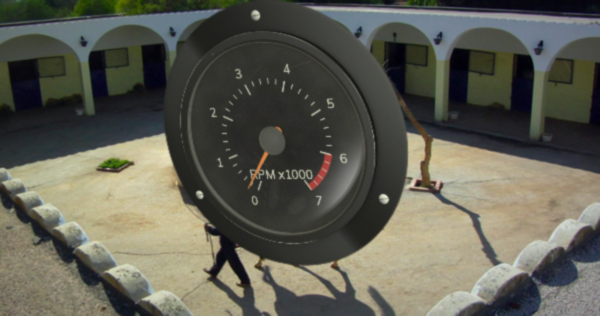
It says {"value": 200, "unit": "rpm"}
